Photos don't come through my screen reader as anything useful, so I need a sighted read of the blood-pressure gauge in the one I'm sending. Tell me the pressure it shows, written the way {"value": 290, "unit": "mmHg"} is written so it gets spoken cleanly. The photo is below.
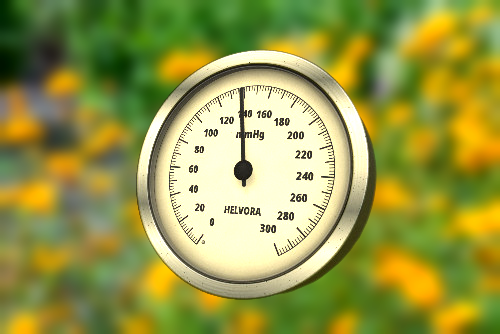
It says {"value": 140, "unit": "mmHg"}
